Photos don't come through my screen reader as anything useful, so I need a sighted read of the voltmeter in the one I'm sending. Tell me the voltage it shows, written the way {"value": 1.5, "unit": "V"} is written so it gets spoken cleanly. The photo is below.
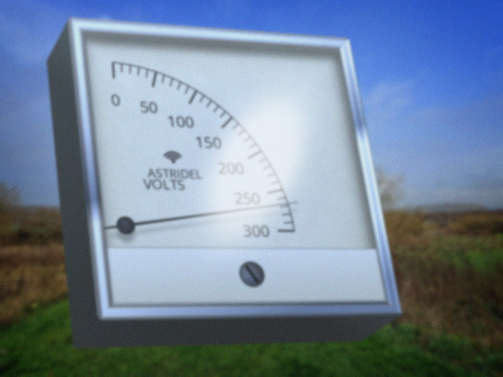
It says {"value": 270, "unit": "V"}
